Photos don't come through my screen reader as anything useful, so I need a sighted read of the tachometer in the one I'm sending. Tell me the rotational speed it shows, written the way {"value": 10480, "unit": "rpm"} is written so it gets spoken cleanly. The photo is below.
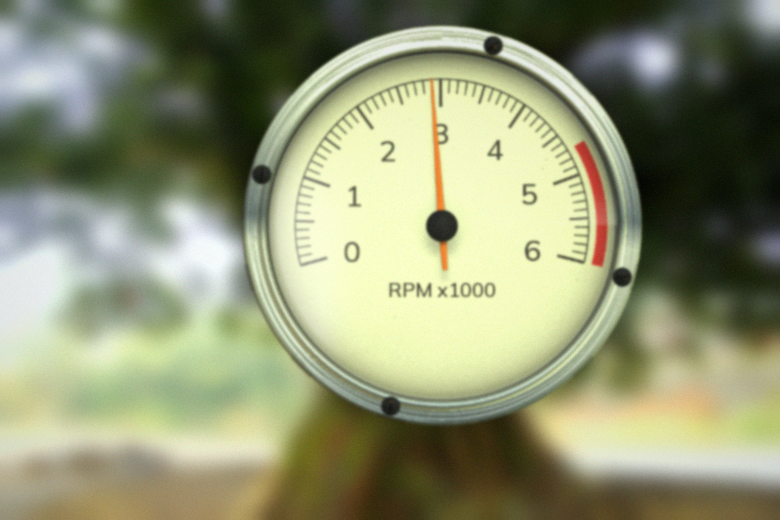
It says {"value": 2900, "unit": "rpm"}
